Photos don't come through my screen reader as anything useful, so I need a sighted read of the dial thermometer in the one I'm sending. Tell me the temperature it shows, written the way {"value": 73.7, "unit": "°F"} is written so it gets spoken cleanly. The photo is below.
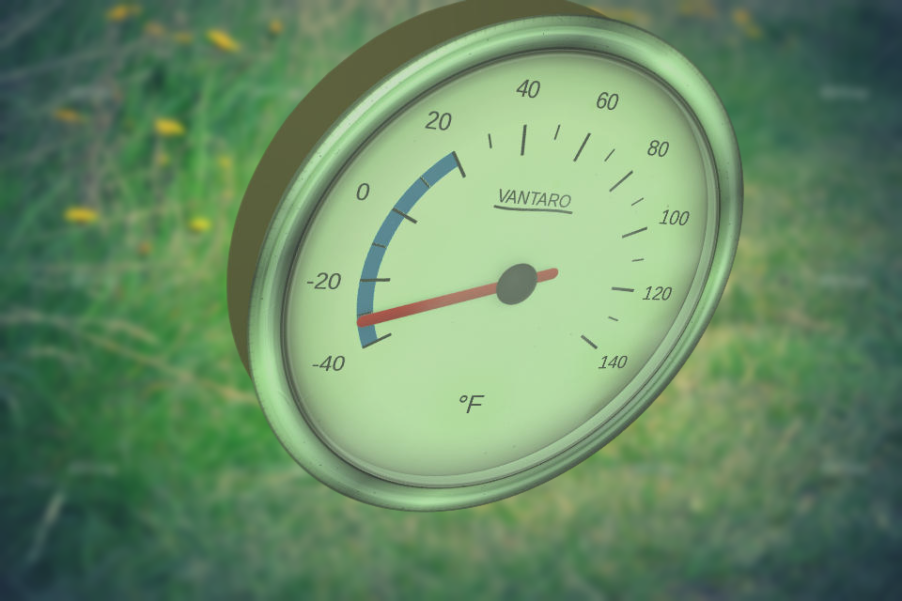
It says {"value": -30, "unit": "°F"}
